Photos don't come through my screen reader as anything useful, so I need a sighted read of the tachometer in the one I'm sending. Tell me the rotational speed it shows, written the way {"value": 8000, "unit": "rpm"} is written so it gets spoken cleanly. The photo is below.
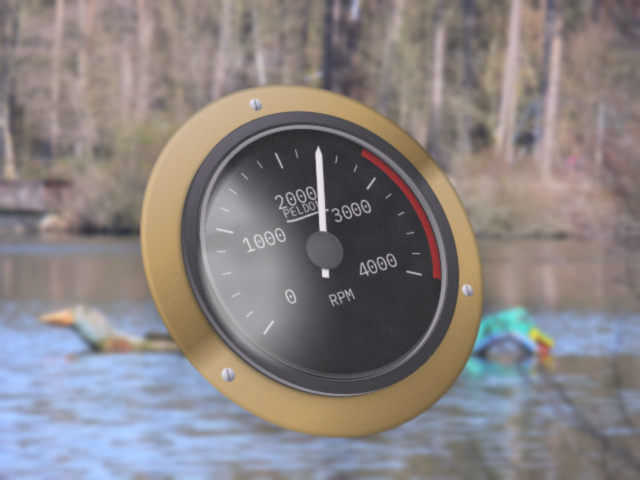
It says {"value": 2400, "unit": "rpm"}
